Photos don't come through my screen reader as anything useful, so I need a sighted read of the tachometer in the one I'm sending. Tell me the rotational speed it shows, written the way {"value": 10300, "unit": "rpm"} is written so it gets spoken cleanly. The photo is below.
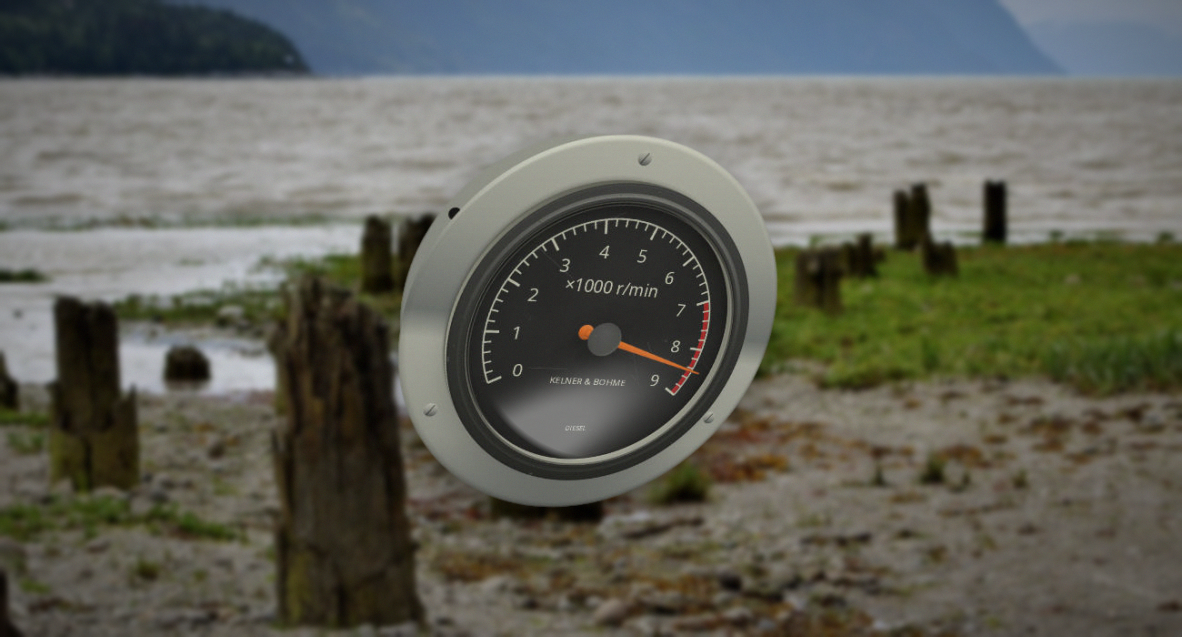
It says {"value": 8400, "unit": "rpm"}
